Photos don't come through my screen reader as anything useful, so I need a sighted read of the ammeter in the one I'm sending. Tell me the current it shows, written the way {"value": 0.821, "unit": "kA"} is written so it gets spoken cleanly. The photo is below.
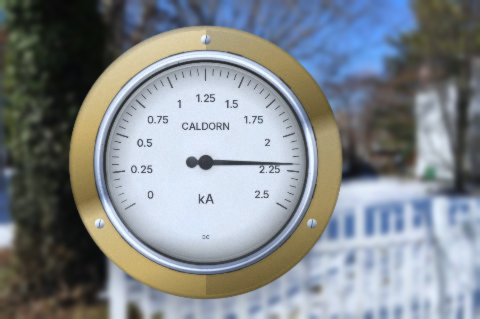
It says {"value": 2.2, "unit": "kA"}
